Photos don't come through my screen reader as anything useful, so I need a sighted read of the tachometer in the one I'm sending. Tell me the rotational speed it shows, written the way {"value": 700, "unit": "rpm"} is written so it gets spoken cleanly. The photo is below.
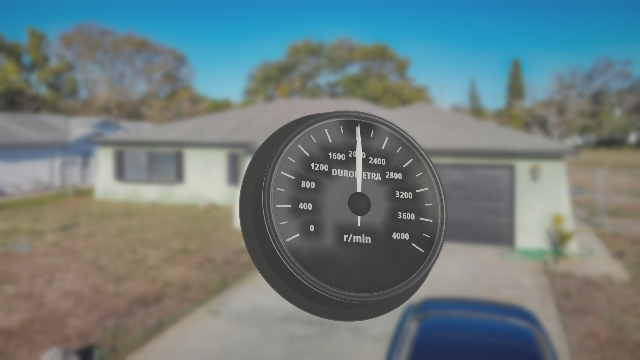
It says {"value": 2000, "unit": "rpm"}
